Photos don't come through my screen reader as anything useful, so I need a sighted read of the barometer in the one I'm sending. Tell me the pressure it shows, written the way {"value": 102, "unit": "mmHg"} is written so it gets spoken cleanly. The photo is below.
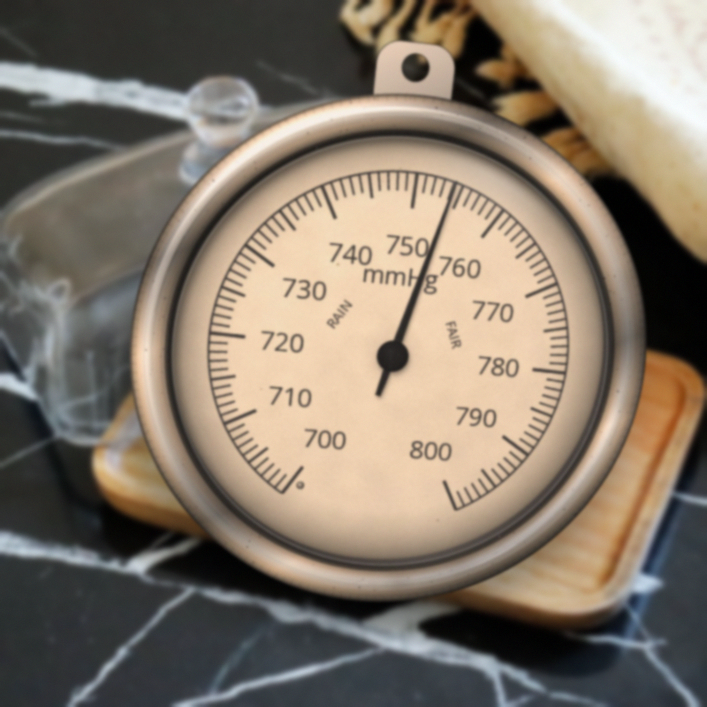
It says {"value": 754, "unit": "mmHg"}
